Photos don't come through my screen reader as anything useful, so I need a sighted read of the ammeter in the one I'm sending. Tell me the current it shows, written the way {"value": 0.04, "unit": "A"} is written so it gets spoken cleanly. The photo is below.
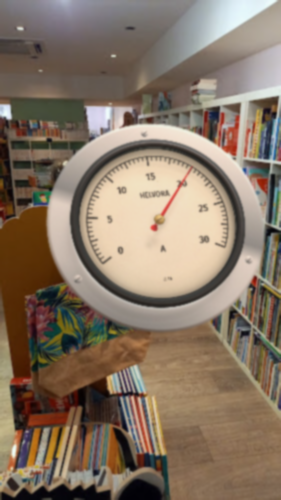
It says {"value": 20, "unit": "A"}
